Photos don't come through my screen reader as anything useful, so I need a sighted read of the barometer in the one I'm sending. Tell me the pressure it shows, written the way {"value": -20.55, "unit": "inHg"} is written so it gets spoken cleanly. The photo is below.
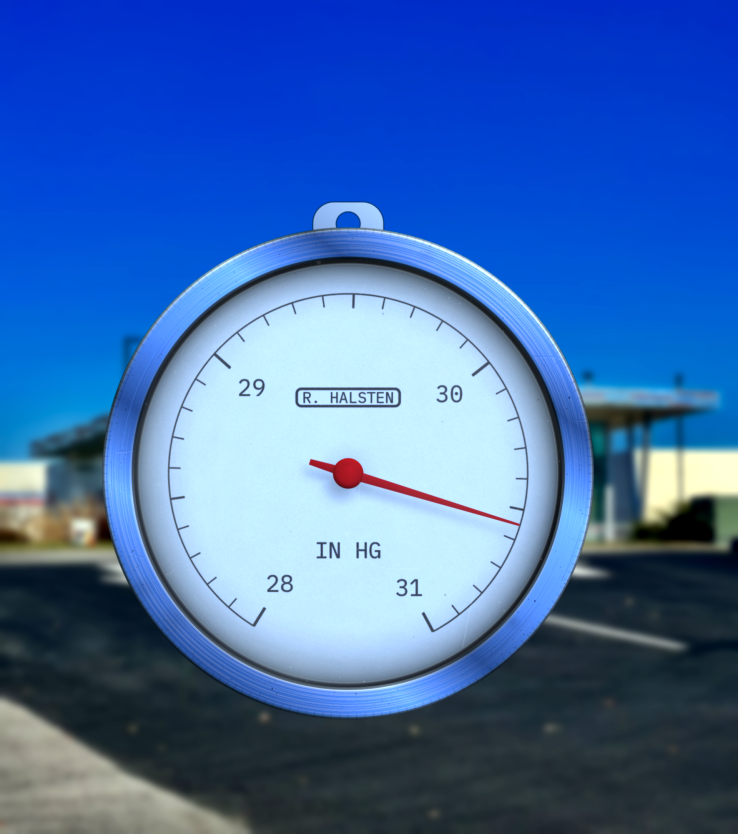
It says {"value": 30.55, "unit": "inHg"}
